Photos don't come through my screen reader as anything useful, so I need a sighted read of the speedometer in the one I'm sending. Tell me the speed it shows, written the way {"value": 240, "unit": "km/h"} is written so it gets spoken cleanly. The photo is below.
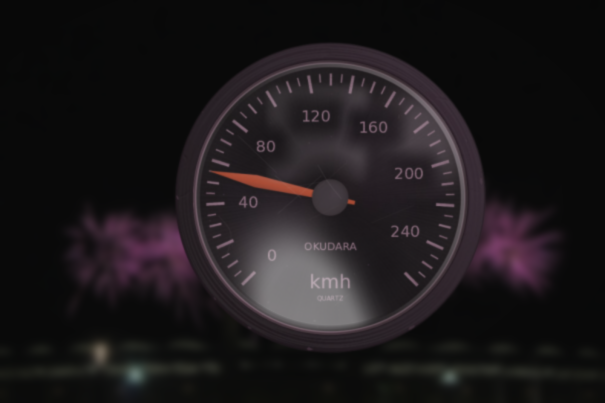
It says {"value": 55, "unit": "km/h"}
